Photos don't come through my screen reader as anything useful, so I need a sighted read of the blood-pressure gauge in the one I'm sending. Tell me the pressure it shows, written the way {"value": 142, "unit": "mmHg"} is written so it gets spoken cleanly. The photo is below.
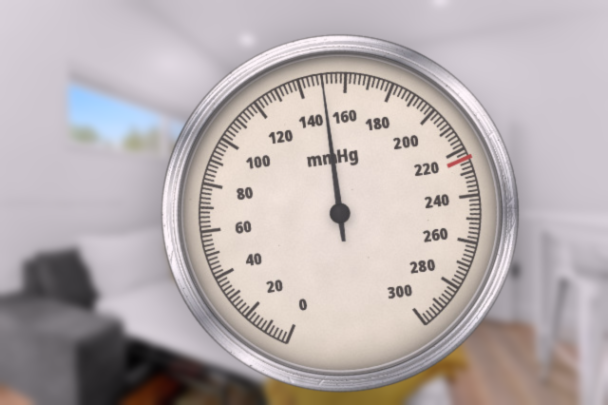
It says {"value": 150, "unit": "mmHg"}
